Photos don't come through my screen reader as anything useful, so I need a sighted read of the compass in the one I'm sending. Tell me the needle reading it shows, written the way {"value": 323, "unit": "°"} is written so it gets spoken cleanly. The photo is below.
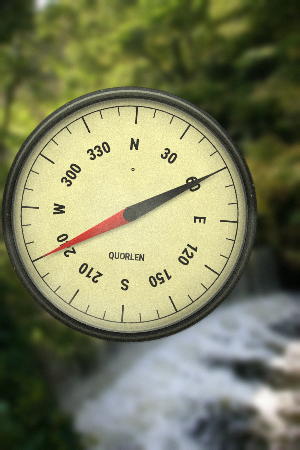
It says {"value": 240, "unit": "°"}
